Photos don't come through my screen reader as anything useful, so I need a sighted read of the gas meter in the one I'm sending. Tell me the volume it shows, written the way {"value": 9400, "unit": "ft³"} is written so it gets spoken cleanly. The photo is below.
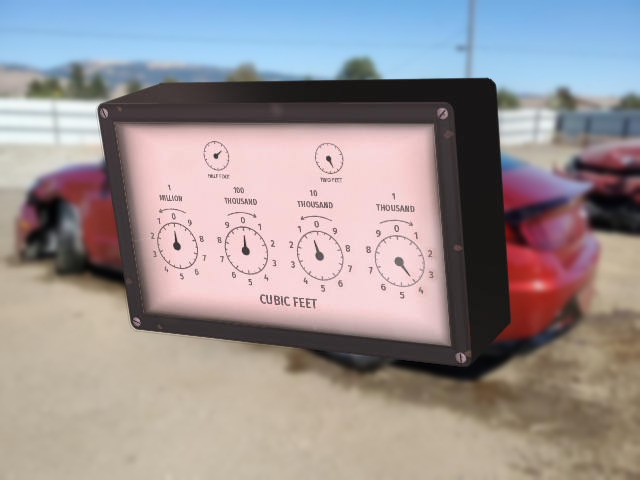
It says {"value": 400, "unit": "ft³"}
